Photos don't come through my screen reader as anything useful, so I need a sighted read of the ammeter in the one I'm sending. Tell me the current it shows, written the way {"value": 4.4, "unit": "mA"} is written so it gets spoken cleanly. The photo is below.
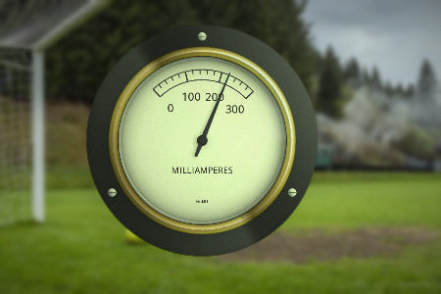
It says {"value": 220, "unit": "mA"}
